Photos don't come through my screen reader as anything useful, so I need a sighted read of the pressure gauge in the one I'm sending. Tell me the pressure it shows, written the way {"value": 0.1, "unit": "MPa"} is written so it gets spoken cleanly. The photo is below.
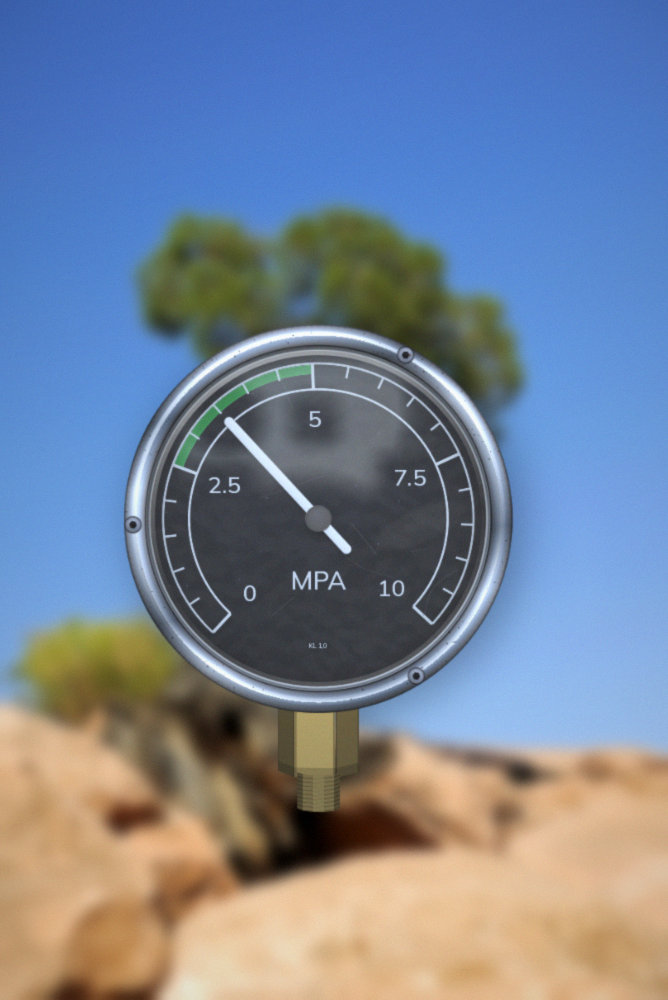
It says {"value": 3.5, "unit": "MPa"}
